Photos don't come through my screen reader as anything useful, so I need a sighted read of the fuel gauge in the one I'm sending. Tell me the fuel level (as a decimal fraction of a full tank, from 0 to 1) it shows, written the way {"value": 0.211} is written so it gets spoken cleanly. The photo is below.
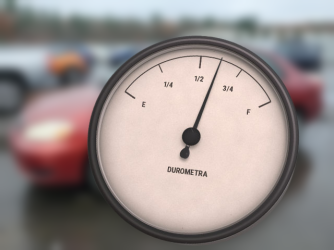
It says {"value": 0.625}
